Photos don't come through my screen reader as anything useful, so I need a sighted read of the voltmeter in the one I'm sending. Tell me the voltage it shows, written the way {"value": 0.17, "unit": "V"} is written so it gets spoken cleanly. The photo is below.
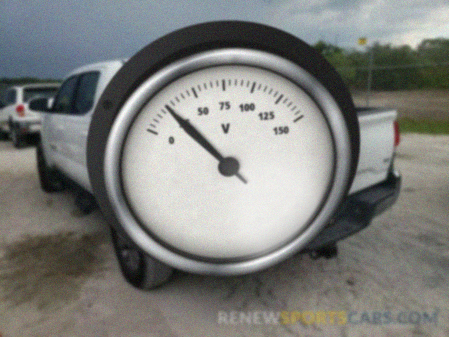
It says {"value": 25, "unit": "V"}
